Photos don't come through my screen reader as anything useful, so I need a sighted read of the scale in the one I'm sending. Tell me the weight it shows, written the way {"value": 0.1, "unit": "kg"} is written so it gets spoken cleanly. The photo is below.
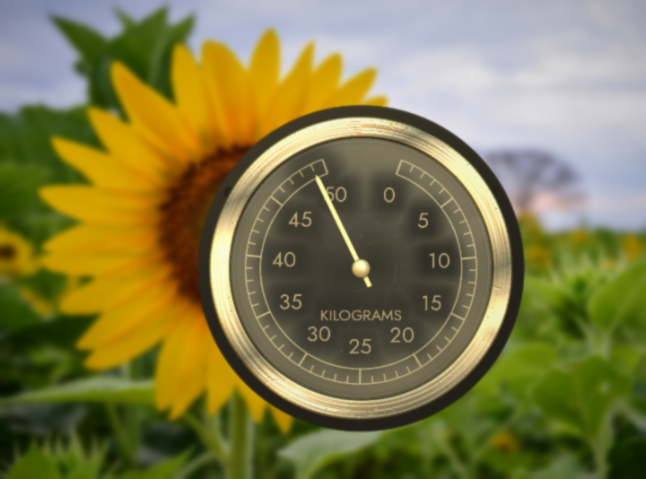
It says {"value": 49, "unit": "kg"}
